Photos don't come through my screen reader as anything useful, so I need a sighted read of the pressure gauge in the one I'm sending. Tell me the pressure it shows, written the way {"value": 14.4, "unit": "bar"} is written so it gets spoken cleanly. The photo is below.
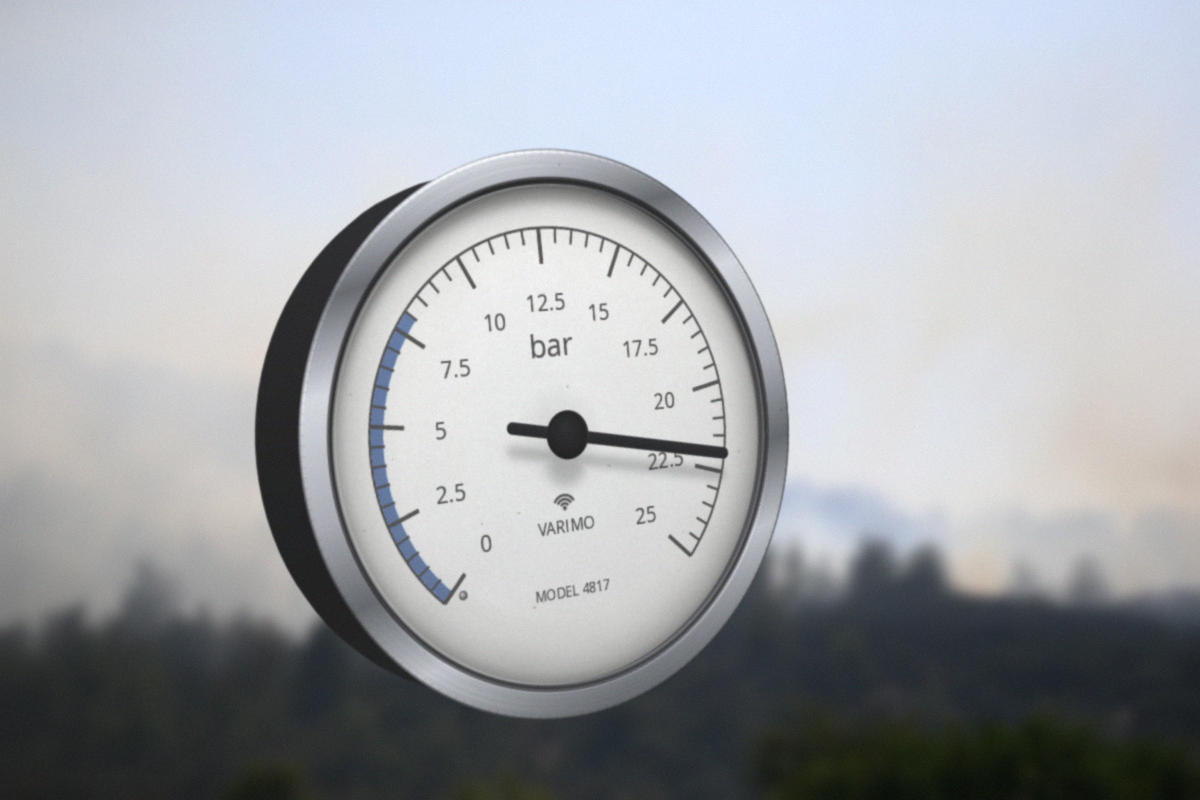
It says {"value": 22, "unit": "bar"}
